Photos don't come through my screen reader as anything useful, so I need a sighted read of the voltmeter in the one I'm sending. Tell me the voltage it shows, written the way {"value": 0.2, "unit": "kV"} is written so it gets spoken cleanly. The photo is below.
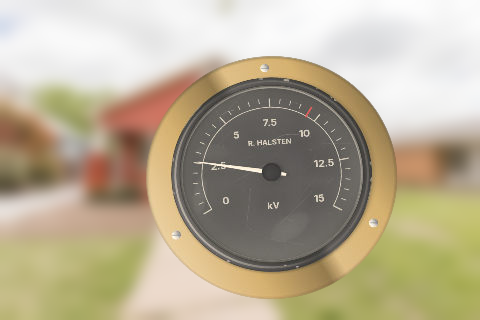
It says {"value": 2.5, "unit": "kV"}
